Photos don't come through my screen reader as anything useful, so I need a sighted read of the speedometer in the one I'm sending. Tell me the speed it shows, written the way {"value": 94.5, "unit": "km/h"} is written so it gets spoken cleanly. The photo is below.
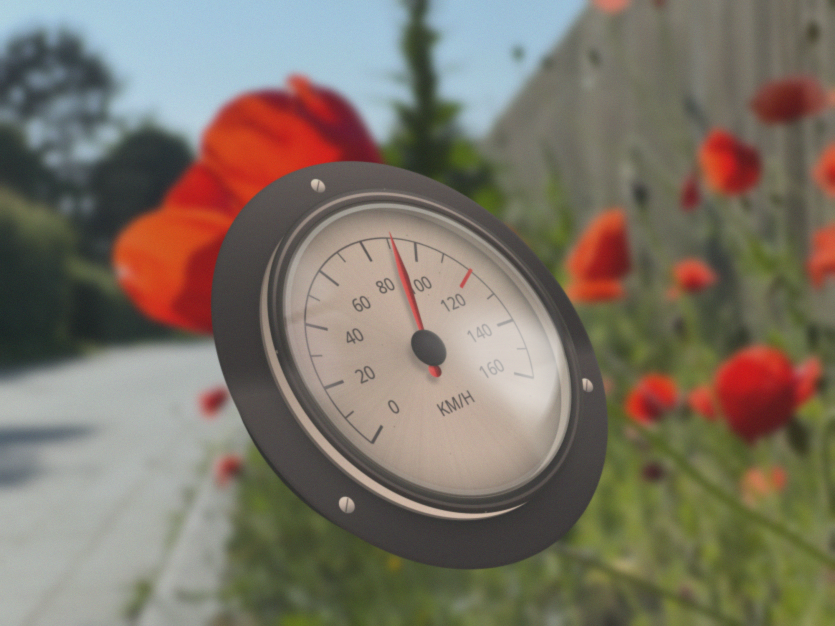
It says {"value": 90, "unit": "km/h"}
